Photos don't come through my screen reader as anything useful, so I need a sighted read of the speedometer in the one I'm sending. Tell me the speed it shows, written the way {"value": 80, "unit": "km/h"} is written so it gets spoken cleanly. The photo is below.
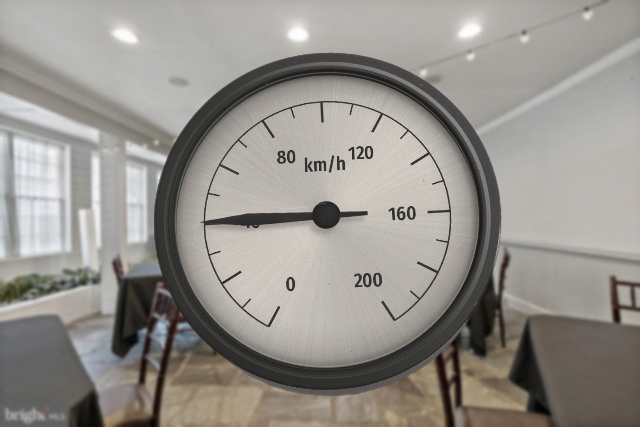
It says {"value": 40, "unit": "km/h"}
